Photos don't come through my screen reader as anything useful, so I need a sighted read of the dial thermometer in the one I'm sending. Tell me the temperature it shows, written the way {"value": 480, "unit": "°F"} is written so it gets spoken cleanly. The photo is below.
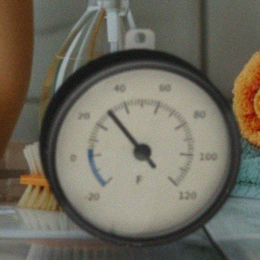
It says {"value": 30, "unit": "°F"}
